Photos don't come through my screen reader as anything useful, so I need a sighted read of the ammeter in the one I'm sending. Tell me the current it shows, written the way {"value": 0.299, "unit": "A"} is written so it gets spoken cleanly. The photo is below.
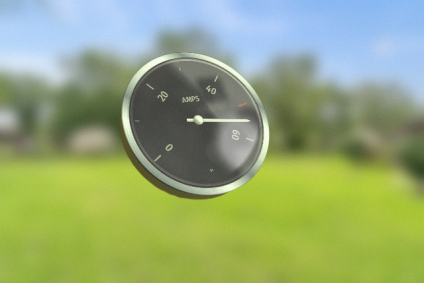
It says {"value": 55, "unit": "A"}
